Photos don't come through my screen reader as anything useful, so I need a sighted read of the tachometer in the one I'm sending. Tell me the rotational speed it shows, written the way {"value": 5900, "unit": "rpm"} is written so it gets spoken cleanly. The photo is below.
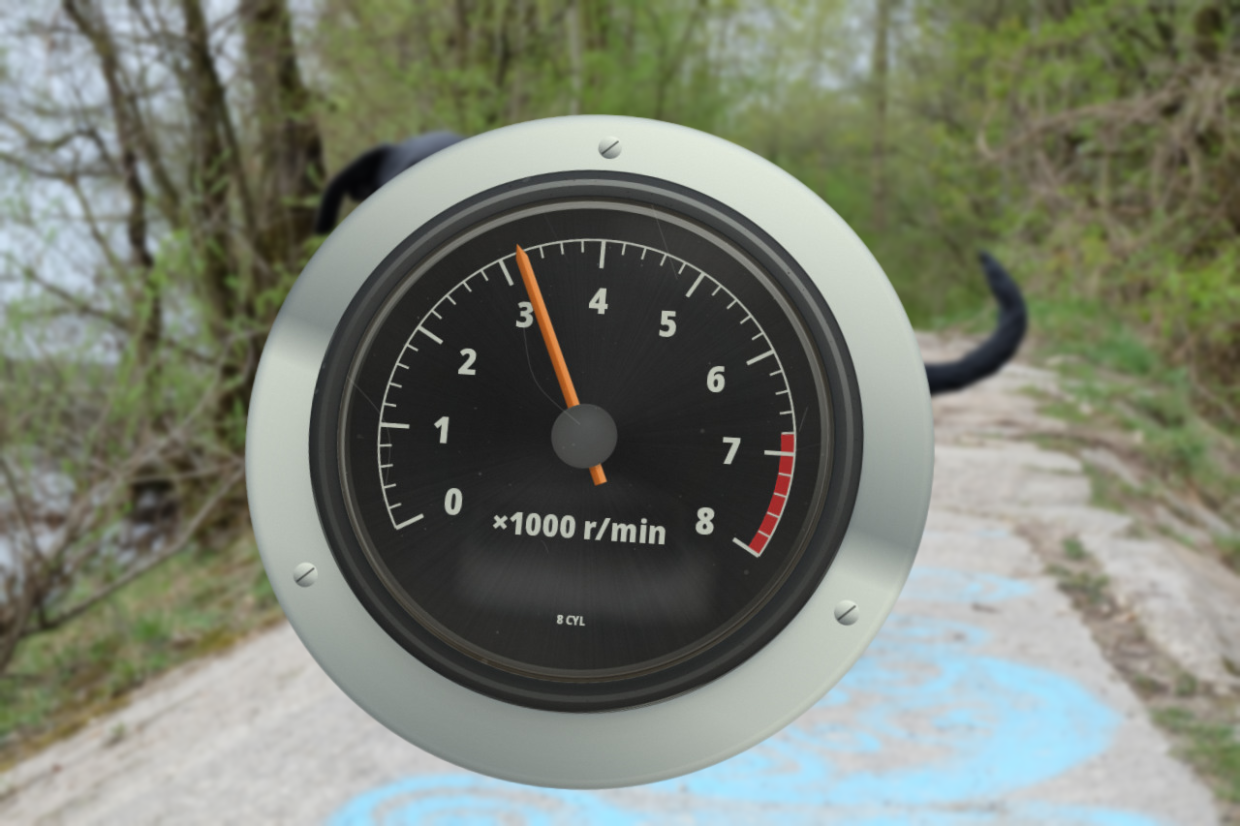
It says {"value": 3200, "unit": "rpm"}
